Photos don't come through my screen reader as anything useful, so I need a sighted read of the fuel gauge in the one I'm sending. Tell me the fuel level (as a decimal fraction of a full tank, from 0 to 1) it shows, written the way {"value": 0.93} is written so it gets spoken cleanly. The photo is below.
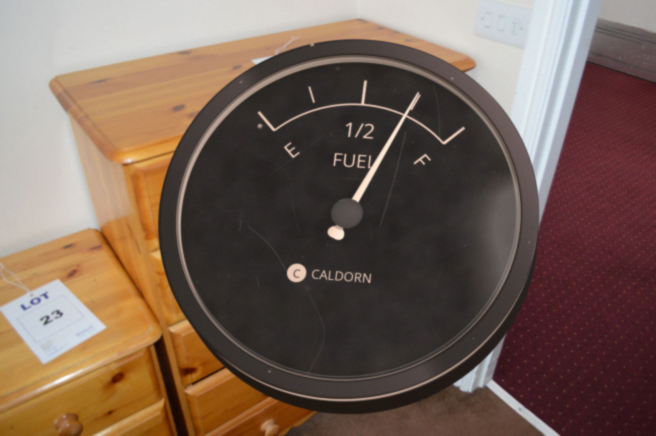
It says {"value": 0.75}
